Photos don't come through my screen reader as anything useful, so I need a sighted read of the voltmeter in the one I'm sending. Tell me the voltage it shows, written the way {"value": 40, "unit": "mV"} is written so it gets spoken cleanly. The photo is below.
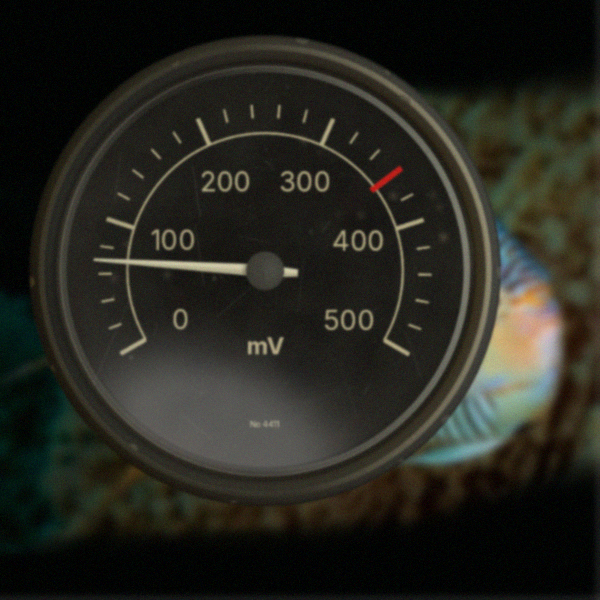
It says {"value": 70, "unit": "mV"}
